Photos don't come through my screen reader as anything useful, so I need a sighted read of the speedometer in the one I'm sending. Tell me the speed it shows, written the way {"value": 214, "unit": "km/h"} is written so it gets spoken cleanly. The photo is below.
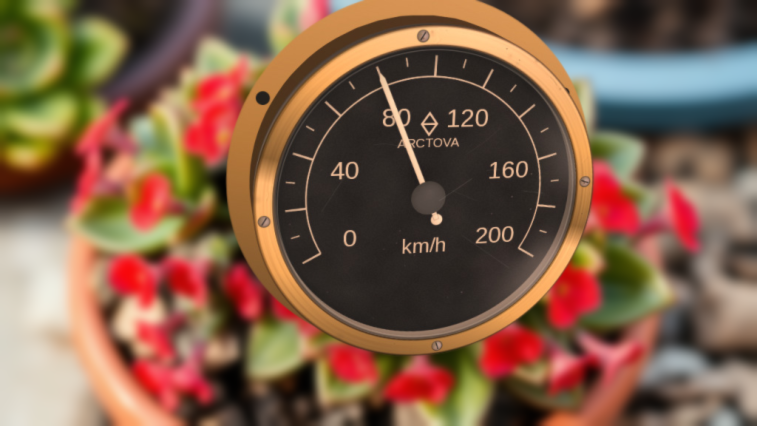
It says {"value": 80, "unit": "km/h"}
